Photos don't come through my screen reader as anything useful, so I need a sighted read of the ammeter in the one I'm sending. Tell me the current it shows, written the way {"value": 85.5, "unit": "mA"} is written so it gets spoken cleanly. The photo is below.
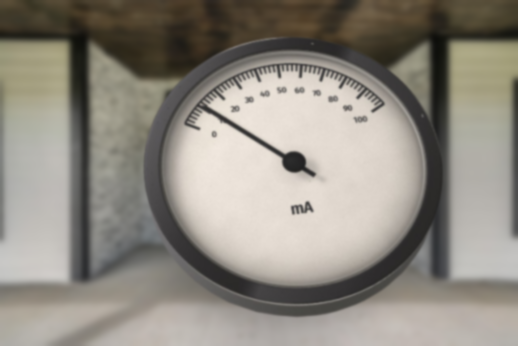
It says {"value": 10, "unit": "mA"}
